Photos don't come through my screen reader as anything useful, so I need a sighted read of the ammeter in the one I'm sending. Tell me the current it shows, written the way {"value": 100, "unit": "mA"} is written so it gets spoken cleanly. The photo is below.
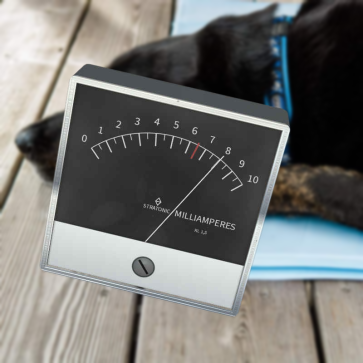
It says {"value": 8, "unit": "mA"}
